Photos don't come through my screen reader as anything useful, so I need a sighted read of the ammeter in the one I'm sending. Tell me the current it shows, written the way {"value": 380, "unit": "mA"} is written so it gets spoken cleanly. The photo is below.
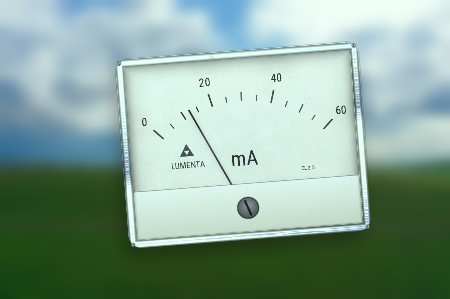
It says {"value": 12.5, "unit": "mA"}
